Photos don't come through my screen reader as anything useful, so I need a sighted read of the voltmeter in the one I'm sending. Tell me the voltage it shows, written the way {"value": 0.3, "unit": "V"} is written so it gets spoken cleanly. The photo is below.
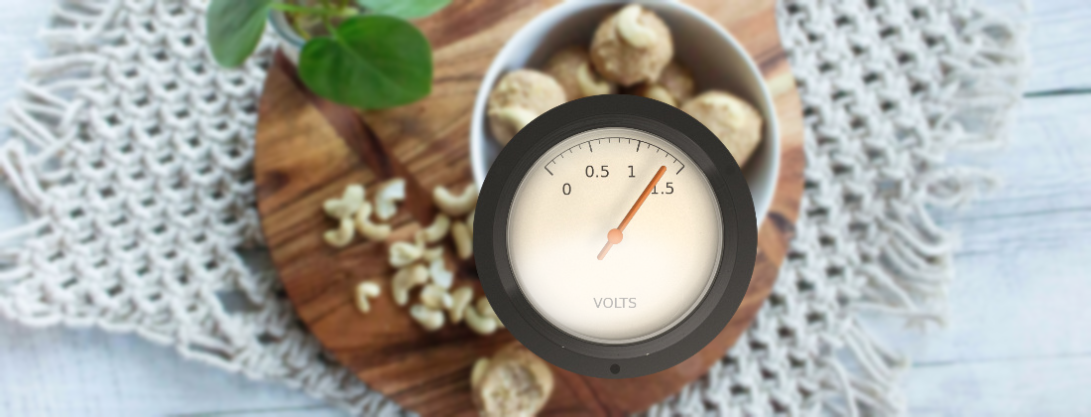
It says {"value": 1.35, "unit": "V"}
